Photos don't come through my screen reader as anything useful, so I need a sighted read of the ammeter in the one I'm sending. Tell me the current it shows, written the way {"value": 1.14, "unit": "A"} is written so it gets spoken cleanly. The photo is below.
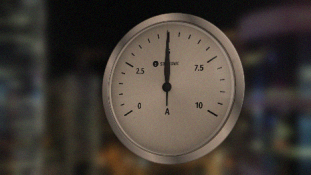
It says {"value": 5, "unit": "A"}
